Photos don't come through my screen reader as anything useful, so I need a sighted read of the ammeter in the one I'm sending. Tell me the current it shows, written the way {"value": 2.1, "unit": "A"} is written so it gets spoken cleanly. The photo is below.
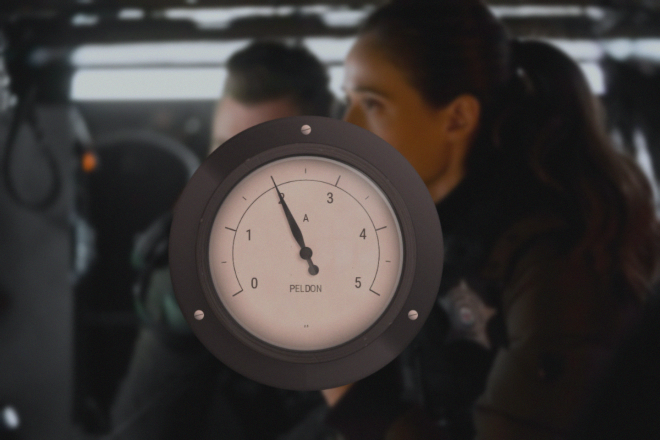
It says {"value": 2, "unit": "A"}
